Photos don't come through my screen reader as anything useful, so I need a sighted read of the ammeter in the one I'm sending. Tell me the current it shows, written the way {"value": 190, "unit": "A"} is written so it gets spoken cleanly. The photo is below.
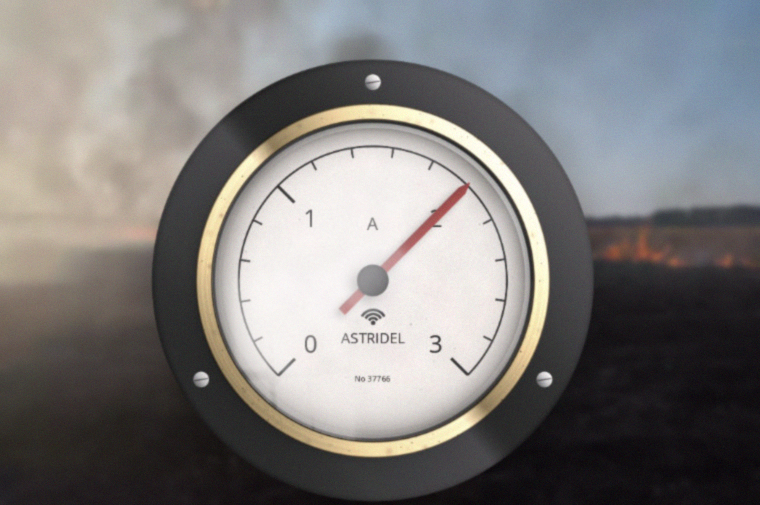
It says {"value": 2, "unit": "A"}
